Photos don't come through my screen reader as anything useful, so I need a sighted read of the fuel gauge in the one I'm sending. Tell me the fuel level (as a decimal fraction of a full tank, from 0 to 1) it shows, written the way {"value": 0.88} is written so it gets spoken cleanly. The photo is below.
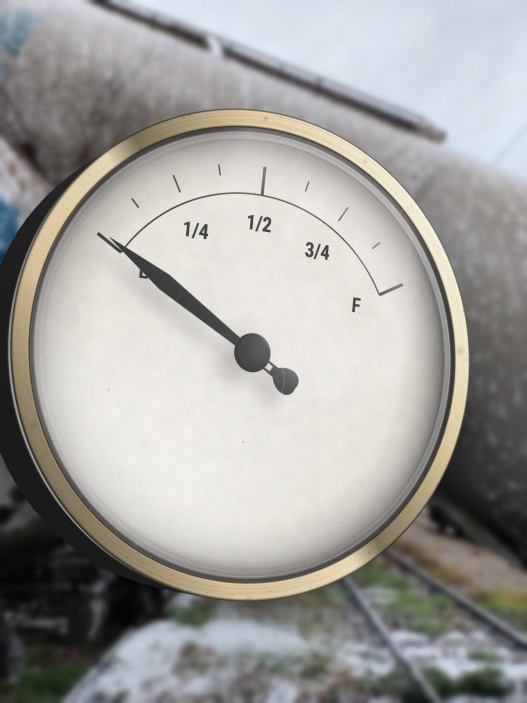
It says {"value": 0}
